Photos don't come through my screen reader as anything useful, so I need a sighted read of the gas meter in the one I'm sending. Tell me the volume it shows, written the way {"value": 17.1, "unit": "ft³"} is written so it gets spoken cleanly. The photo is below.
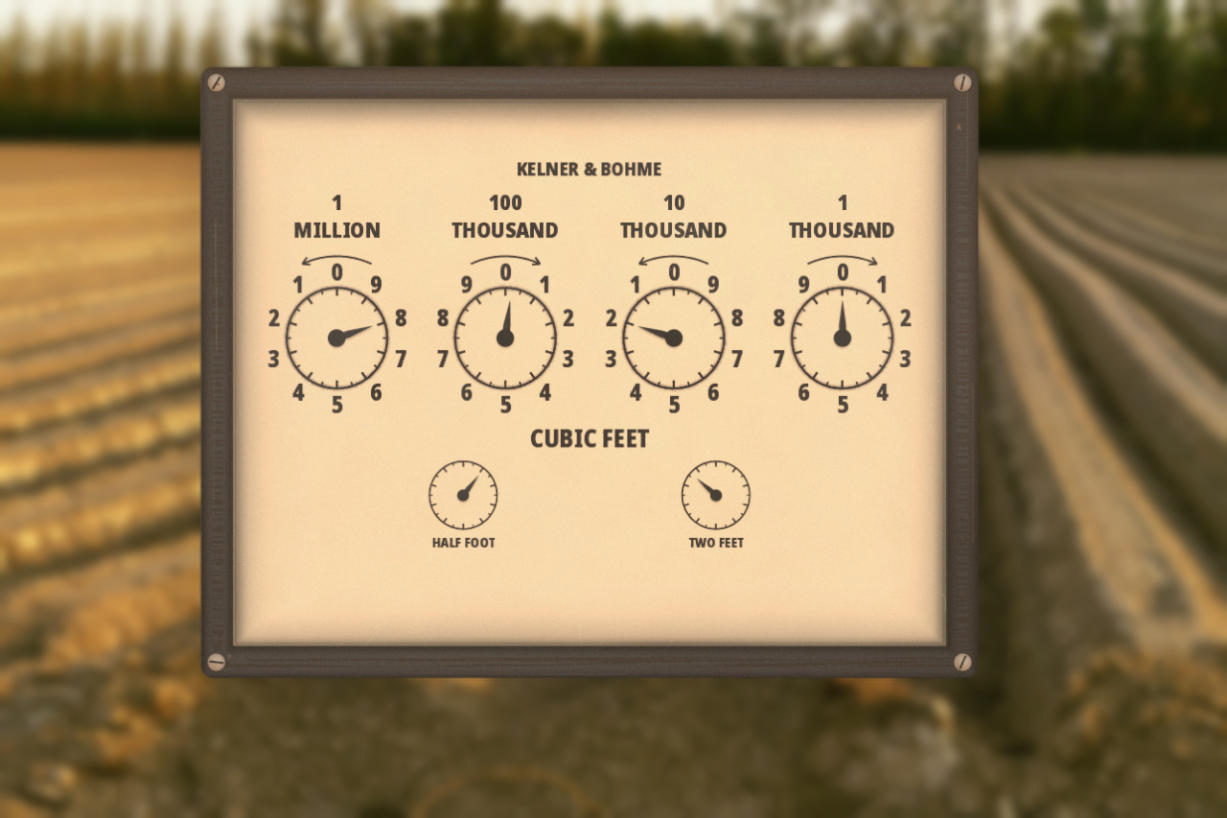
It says {"value": 802000, "unit": "ft³"}
